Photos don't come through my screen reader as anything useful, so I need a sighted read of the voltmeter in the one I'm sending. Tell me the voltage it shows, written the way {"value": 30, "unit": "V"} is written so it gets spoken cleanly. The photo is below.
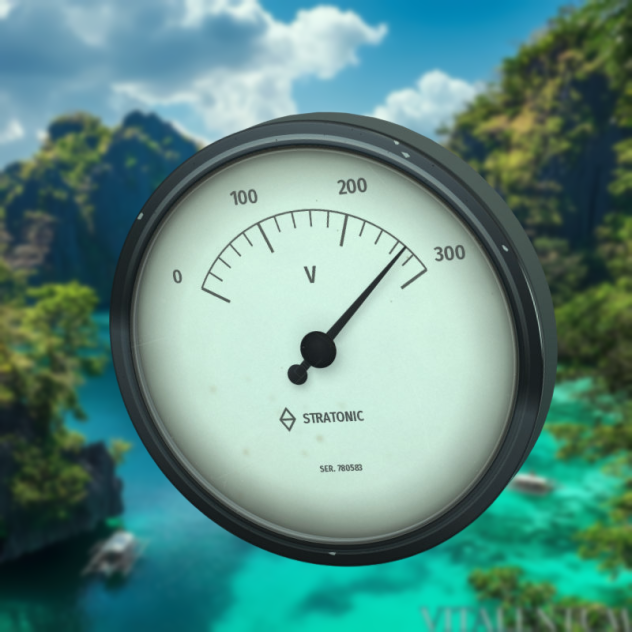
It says {"value": 270, "unit": "V"}
